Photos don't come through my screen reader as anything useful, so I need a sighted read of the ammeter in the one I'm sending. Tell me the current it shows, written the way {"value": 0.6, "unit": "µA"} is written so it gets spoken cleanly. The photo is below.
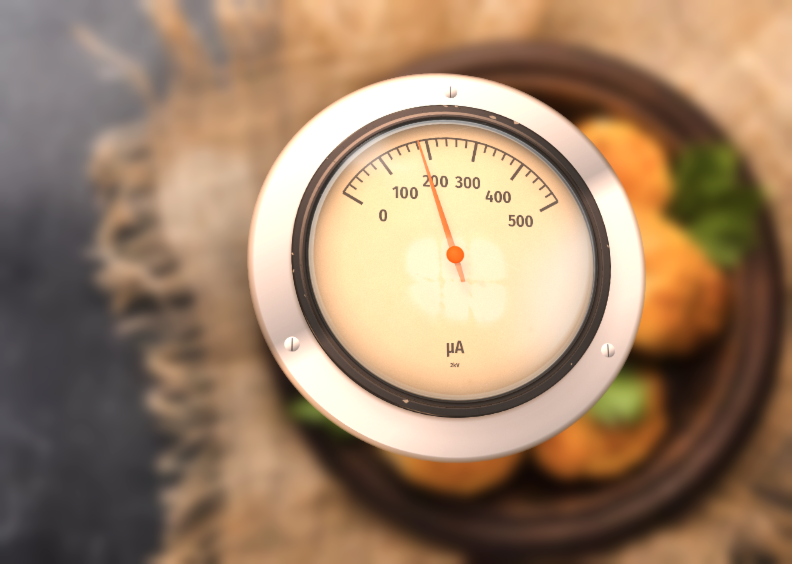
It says {"value": 180, "unit": "µA"}
